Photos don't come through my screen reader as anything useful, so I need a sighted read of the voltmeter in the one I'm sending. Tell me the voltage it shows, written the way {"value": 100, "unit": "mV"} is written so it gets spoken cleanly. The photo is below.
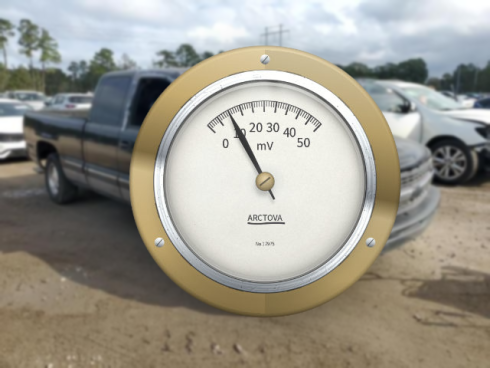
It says {"value": 10, "unit": "mV"}
